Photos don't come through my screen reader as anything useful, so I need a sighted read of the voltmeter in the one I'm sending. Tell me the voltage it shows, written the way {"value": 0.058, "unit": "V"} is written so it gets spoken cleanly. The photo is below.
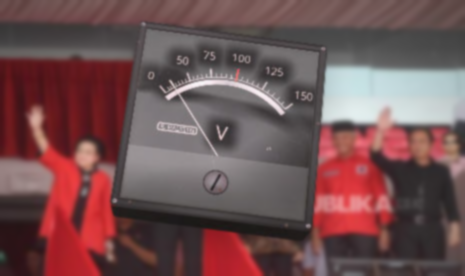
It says {"value": 25, "unit": "V"}
